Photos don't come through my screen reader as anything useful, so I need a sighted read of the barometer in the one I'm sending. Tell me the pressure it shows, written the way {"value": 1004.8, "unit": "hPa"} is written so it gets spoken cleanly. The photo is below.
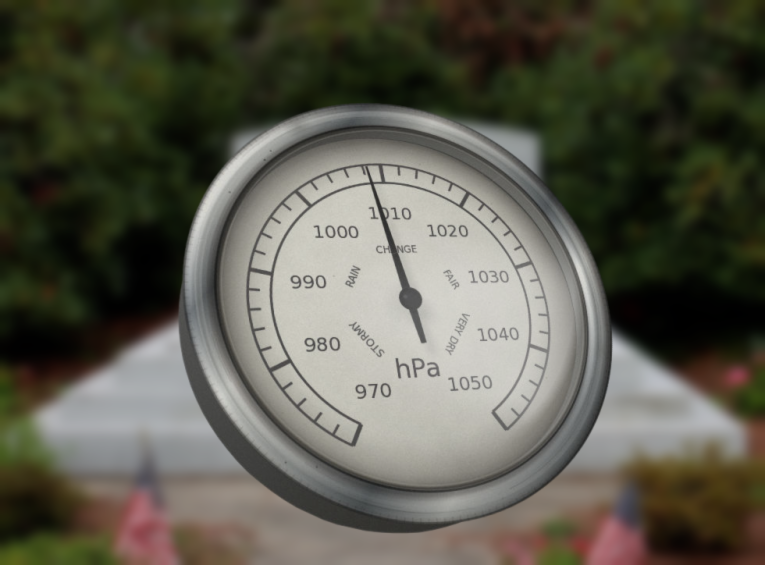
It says {"value": 1008, "unit": "hPa"}
